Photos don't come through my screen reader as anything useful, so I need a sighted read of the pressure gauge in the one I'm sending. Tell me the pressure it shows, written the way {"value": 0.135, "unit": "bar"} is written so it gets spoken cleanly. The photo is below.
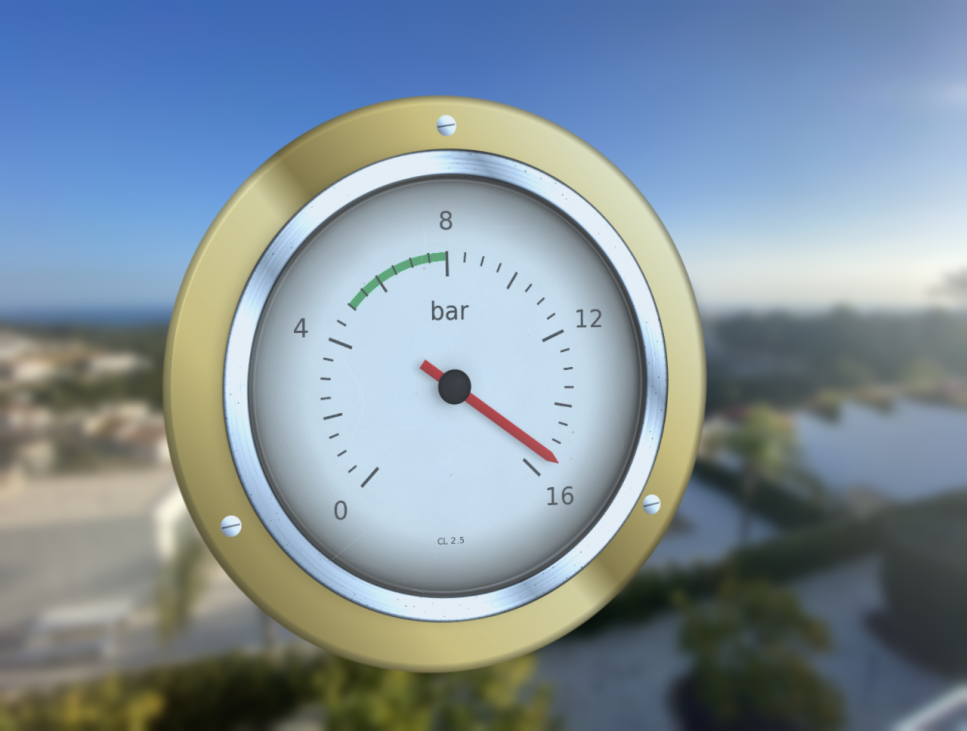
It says {"value": 15.5, "unit": "bar"}
